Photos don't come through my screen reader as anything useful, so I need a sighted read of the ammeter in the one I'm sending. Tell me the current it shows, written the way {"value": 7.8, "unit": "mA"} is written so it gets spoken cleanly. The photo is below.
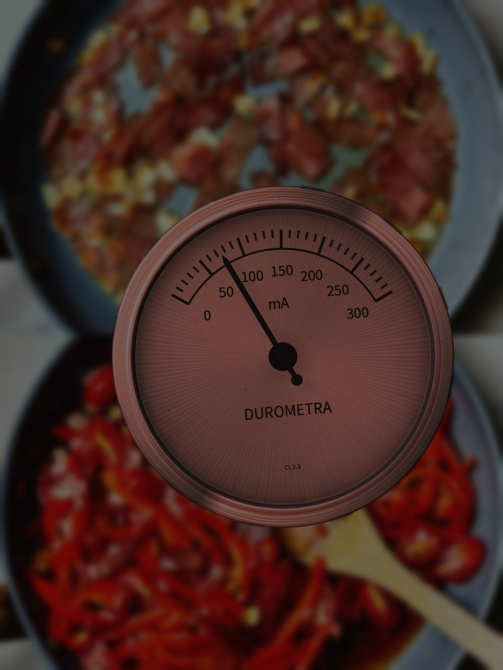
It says {"value": 75, "unit": "mA"}
